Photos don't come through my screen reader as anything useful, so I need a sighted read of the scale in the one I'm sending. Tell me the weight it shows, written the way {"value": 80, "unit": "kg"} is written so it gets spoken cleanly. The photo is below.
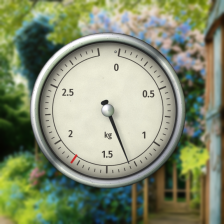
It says {"value": 1.3, "unit": "kg"}
